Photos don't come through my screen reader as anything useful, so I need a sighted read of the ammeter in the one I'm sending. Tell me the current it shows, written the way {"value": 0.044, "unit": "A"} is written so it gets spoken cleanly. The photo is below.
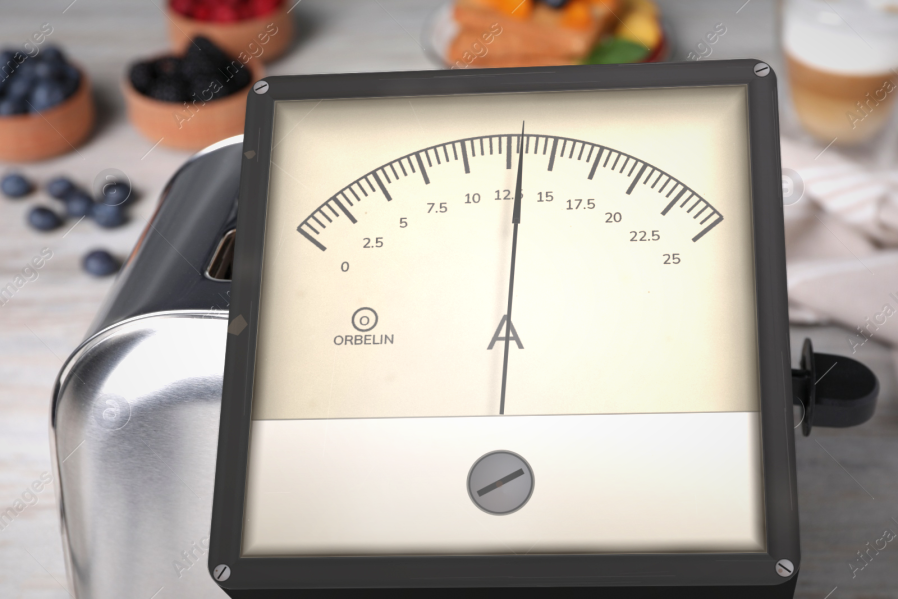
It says {"value": 13.25, "unit": "A"}
